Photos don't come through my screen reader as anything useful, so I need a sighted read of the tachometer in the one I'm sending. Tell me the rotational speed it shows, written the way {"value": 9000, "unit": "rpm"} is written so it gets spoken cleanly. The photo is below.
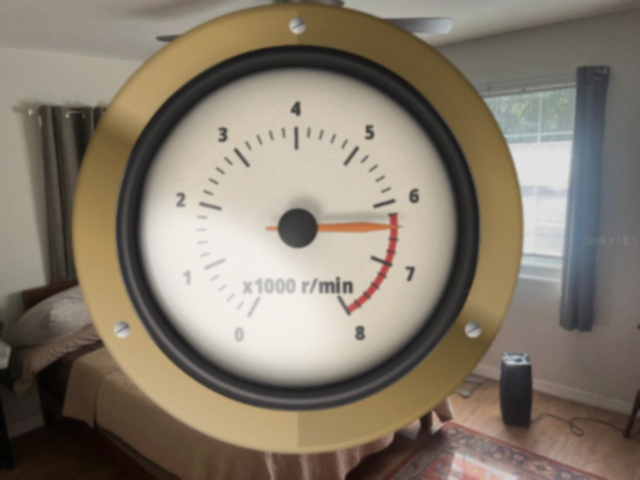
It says {"value": 6400, "unit": "rpm"}
